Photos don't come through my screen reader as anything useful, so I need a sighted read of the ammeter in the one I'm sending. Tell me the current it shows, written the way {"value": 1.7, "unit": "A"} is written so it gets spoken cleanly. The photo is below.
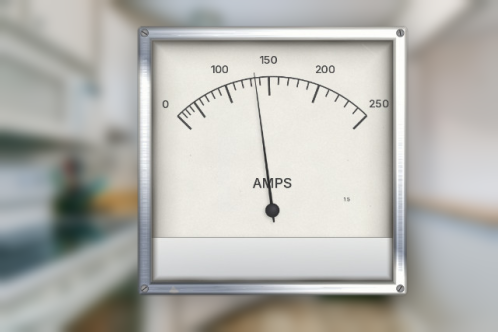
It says {"value": 135, "unit": "A"}
